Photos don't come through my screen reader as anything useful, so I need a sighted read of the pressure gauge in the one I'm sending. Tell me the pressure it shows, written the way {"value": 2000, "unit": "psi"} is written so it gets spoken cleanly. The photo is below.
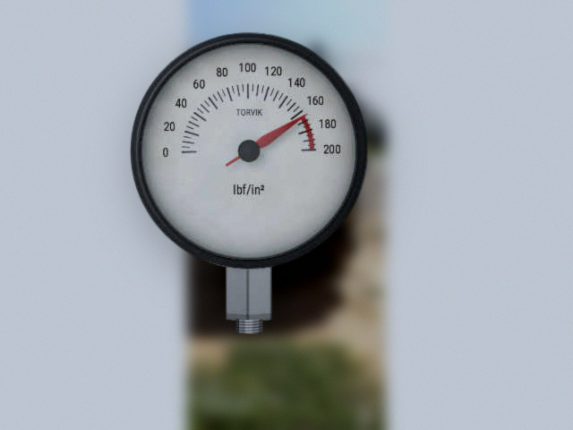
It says {"value": 165, "unit": "psi"}
